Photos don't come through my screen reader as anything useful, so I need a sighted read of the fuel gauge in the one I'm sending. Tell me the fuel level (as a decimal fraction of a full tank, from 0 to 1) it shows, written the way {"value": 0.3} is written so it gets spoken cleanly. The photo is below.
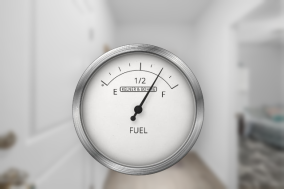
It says {"value": 0.75}
